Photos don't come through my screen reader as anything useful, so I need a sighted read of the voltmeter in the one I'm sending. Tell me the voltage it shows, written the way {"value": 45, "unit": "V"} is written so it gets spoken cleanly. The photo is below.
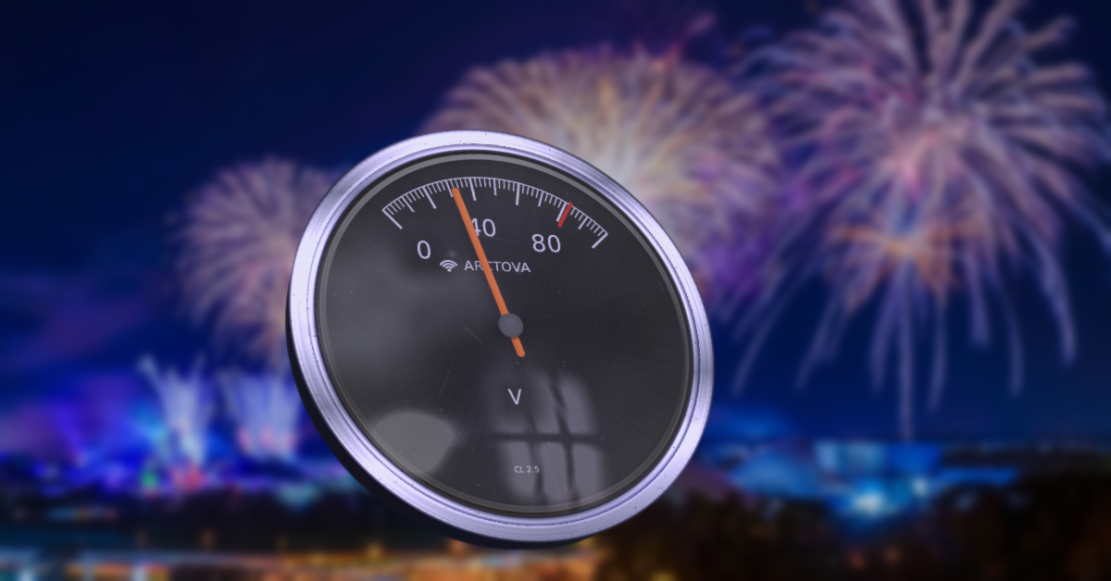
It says {"value": 30, "unit": "V"}
